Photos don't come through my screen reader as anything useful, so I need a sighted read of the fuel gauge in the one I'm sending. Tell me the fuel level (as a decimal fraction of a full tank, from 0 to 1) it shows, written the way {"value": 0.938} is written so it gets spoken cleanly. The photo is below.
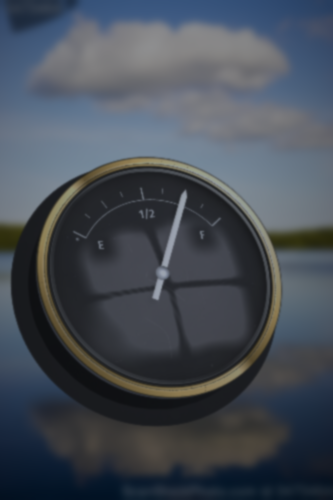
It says {"value": 0.75}
